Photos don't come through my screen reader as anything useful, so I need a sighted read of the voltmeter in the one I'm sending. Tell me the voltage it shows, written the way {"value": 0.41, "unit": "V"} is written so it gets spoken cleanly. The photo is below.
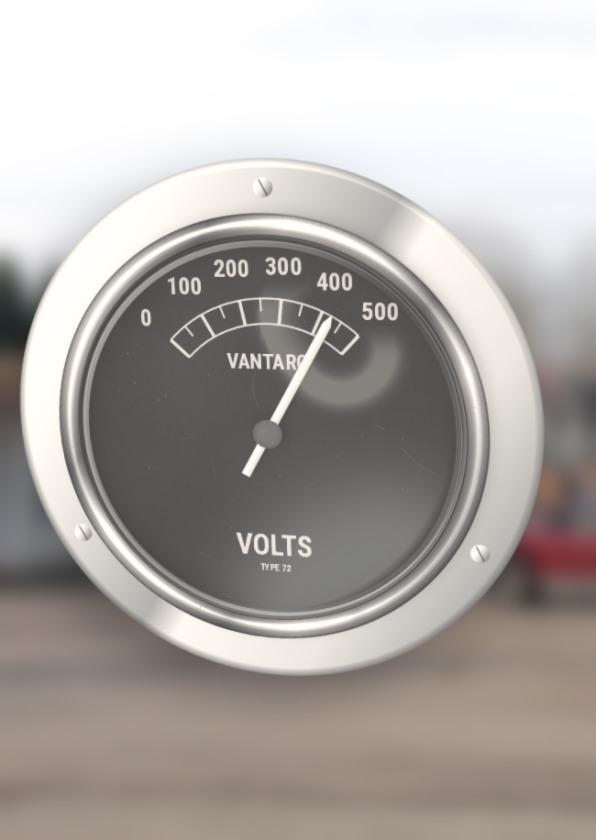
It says {"value": 425, "unit": "V"}
